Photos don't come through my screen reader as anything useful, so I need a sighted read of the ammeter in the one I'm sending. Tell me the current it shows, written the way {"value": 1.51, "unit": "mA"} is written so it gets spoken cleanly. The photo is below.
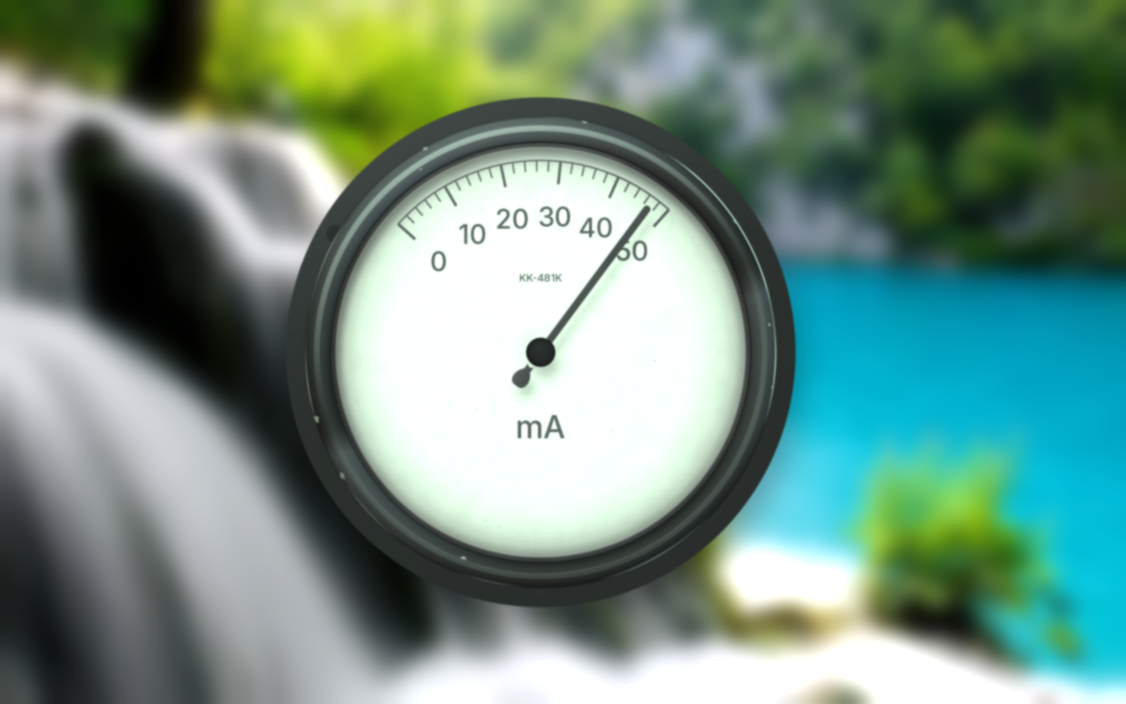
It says {"value": 47, "unit": "mA"}
